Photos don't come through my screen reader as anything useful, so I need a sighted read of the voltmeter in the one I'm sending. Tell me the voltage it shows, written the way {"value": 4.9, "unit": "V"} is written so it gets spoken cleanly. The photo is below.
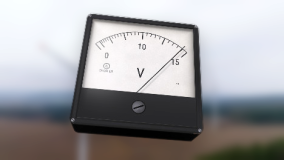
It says {"value": 14.5, "unit": "V"}
